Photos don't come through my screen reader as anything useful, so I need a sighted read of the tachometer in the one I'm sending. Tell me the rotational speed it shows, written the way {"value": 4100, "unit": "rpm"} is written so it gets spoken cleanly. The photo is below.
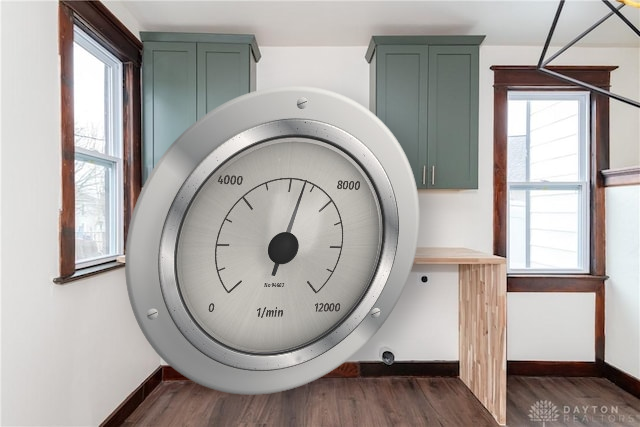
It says {"value": 6500, "unit": "rpm"}
